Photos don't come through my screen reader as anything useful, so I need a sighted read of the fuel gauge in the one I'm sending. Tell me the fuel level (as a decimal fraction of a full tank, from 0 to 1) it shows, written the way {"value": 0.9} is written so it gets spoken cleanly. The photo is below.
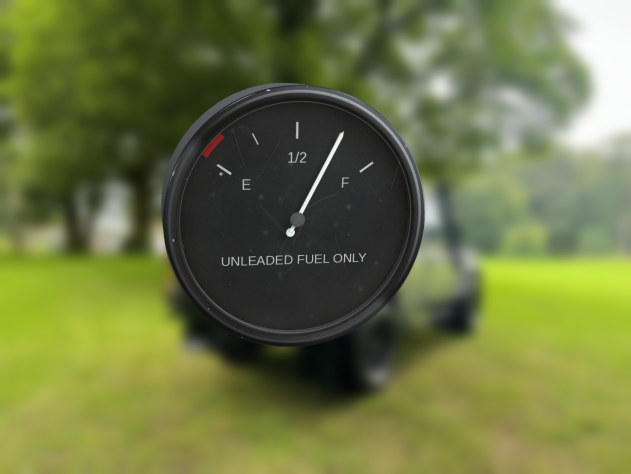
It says {"value": 0.75}
